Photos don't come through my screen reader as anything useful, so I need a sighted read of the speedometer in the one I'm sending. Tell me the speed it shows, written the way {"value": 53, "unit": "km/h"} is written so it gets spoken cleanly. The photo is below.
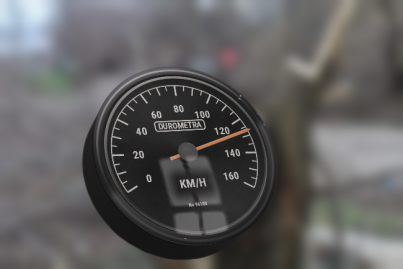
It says {"value": 127.5, "unit": "km/h"}
